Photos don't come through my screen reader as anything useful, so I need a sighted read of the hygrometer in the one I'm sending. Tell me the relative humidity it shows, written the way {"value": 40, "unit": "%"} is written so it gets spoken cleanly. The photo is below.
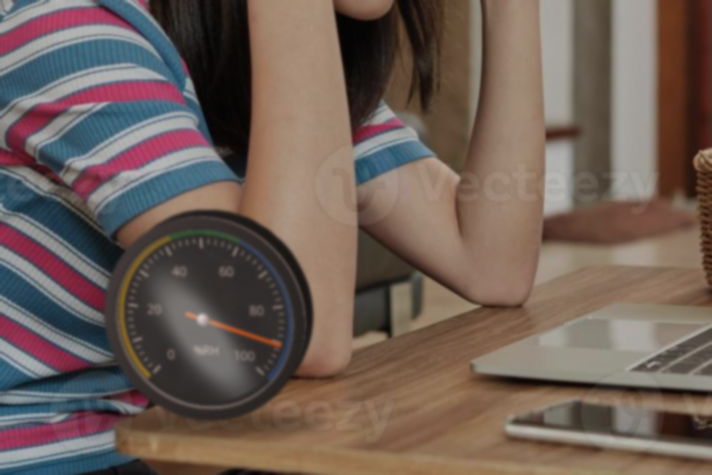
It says {"value": 90, "unit": "%"}
